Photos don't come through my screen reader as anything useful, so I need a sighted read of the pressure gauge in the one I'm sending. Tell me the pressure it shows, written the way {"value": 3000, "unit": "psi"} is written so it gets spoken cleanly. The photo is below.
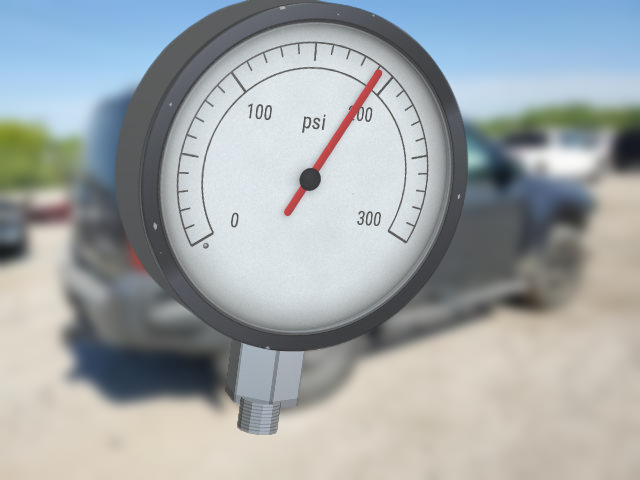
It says {"value": 190, "unit": "psi"}
